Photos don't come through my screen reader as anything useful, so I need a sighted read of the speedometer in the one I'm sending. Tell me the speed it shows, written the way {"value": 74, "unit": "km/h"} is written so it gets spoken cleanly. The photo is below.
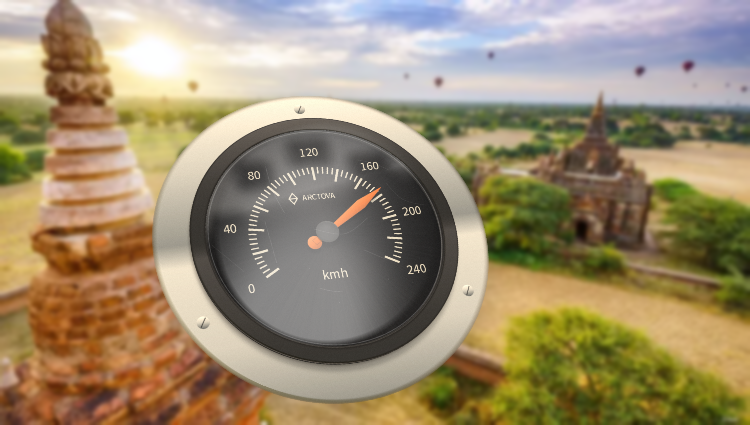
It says {"value": 176, "unit": "km/h"}
